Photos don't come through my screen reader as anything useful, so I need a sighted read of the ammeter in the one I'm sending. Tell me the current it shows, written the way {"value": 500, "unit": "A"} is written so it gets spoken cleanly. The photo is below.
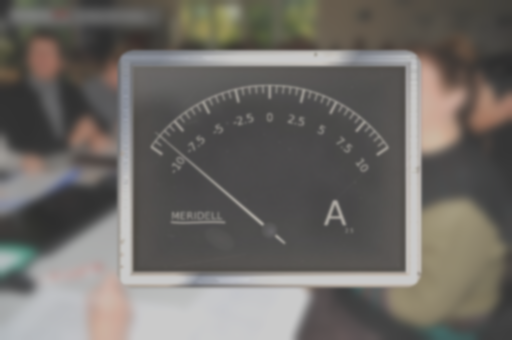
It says {"value": -9, "unit": "A"}
